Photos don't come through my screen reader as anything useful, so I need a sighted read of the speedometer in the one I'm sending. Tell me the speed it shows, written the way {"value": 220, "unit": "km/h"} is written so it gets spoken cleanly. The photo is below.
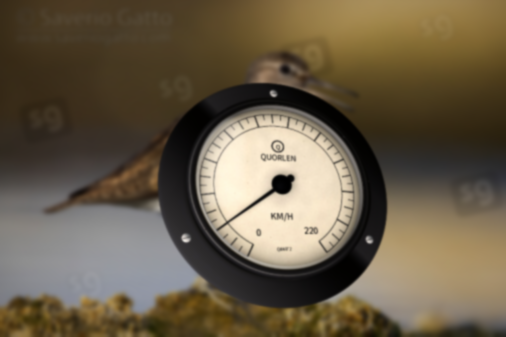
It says {"value": 20, "unit": "km/h"}
